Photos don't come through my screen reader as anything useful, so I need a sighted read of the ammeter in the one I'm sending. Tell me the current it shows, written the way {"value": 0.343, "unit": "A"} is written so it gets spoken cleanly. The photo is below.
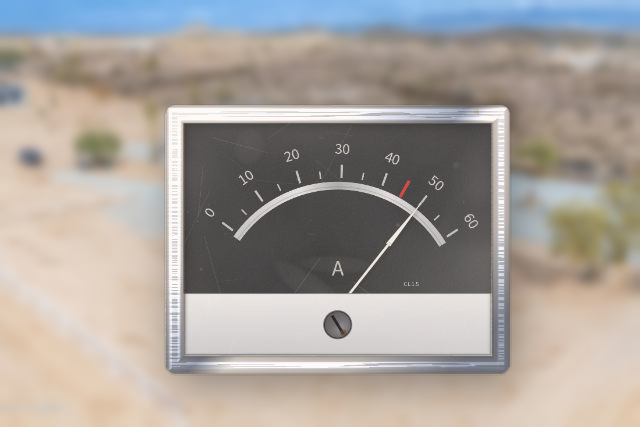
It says {"value": 50, "unit": "A"}
